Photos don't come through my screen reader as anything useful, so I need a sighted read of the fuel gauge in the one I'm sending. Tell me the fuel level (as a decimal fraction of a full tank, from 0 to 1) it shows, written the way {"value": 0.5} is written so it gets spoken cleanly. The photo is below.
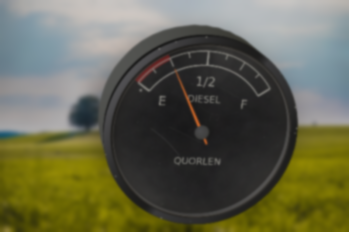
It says {"value": 0.25}
